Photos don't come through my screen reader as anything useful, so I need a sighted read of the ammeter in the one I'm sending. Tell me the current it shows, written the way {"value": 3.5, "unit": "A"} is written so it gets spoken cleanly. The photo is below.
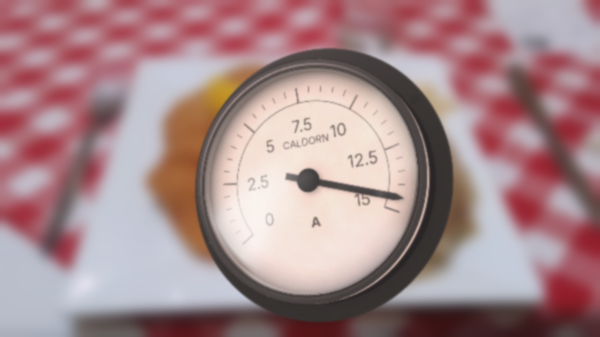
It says {"value": 14.5, "unit": "A"}
